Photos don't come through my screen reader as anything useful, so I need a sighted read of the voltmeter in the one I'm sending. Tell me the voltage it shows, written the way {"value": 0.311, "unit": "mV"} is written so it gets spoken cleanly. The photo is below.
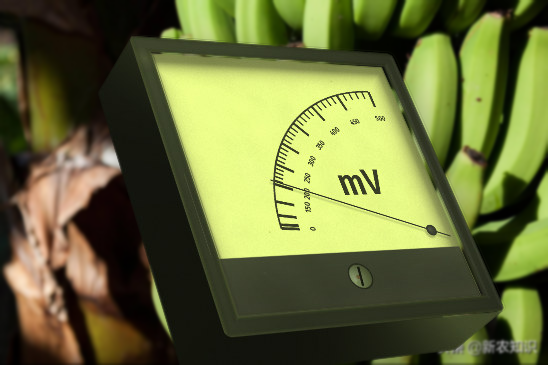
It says {"value": 200, "unit": "mV"}
